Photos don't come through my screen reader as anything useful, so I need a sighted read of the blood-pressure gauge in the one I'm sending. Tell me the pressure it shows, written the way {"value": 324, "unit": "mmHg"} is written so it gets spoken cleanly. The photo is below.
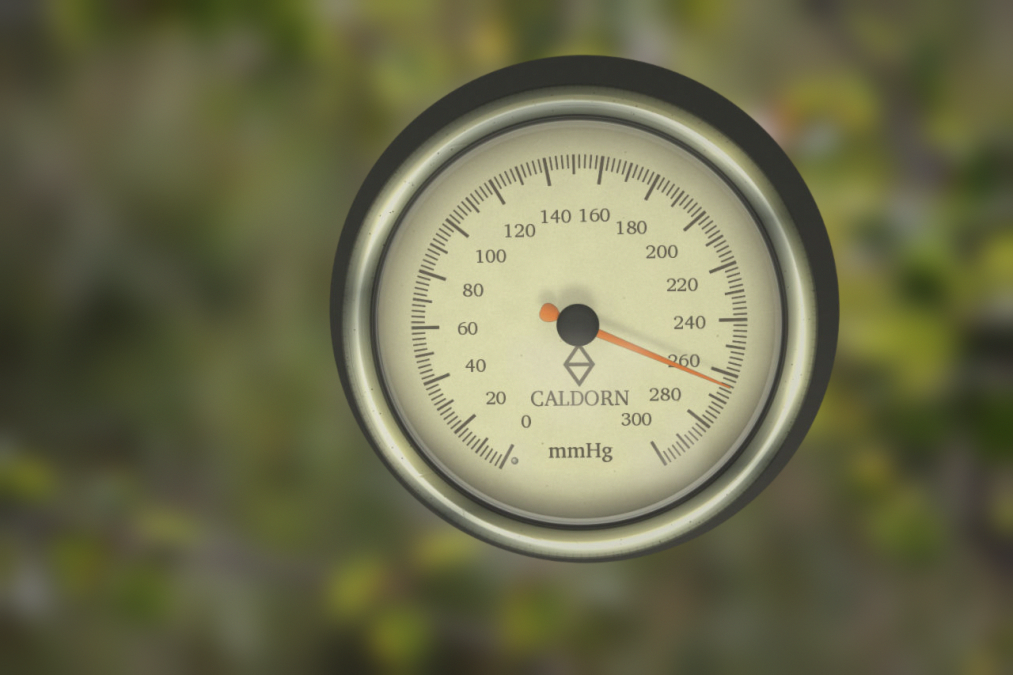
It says {"value": 264, "unit": "mmHg"}
